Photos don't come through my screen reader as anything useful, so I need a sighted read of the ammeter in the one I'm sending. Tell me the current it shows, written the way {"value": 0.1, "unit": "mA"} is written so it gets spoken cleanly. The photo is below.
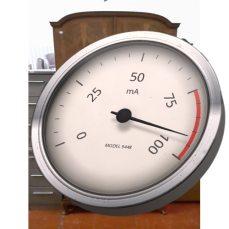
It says {"value": 92.5, "unit": "mA"}
